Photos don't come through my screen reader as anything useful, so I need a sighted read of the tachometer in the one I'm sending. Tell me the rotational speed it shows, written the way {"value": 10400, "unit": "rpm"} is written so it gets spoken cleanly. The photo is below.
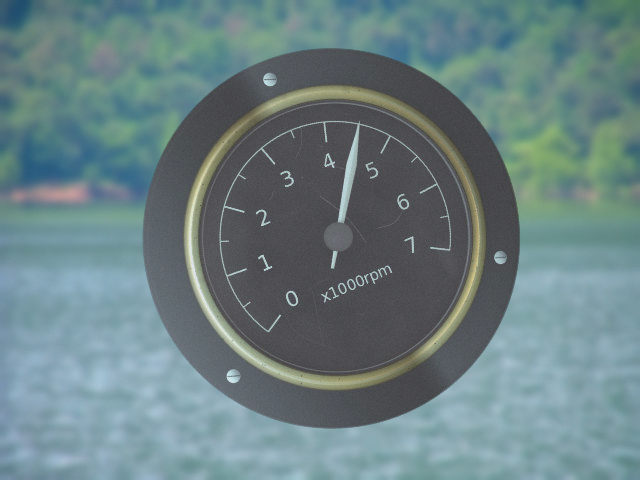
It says {"value": 4500, "unit": "rpm"}
